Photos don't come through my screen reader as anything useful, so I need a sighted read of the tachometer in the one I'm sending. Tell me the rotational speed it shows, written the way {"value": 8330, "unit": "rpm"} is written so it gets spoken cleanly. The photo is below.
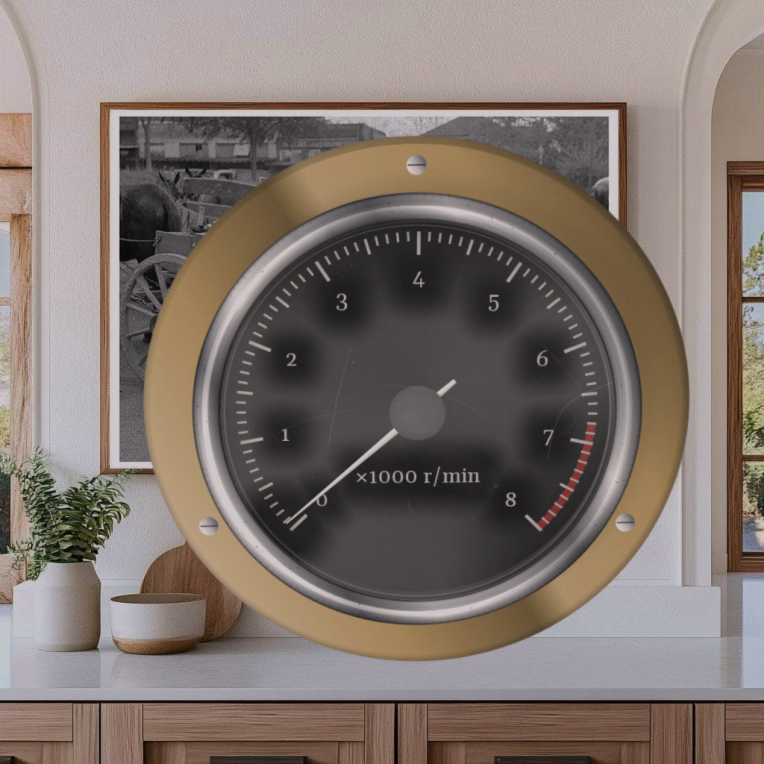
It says {"value": 100, "unit": "rpm"}
